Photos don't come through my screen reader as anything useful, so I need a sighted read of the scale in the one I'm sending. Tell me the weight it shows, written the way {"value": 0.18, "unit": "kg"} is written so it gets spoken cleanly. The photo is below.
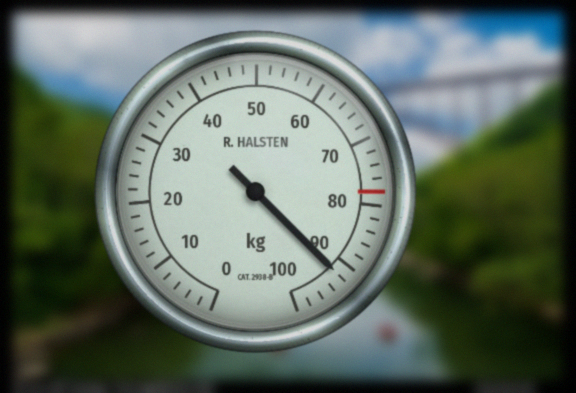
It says {"value": 92, "unit": "kg"}
